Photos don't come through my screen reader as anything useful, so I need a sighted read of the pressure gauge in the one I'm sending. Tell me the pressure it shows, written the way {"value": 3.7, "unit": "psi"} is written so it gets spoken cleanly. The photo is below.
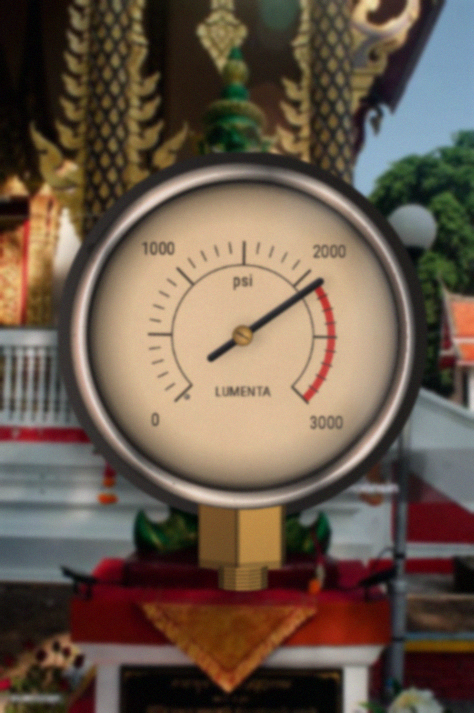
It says {"value": 2100, "unit": "psi"}
